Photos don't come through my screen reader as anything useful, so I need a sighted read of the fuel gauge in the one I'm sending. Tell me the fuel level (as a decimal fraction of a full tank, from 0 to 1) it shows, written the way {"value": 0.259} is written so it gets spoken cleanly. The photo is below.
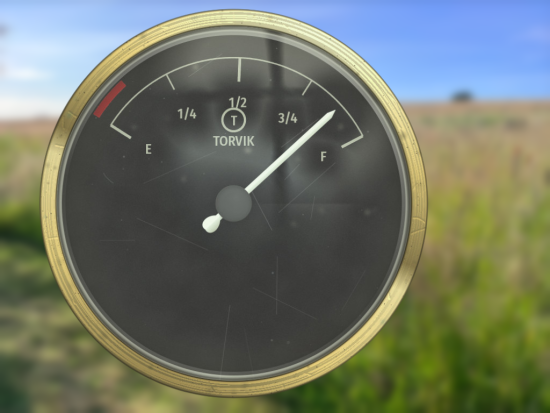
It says {"value": 0.875}
